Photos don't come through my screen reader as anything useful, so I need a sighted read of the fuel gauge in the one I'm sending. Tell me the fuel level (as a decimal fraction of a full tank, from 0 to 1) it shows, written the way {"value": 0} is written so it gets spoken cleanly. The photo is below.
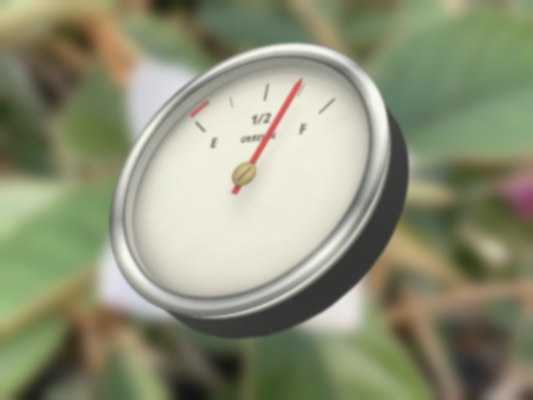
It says {"value": 0.75}
